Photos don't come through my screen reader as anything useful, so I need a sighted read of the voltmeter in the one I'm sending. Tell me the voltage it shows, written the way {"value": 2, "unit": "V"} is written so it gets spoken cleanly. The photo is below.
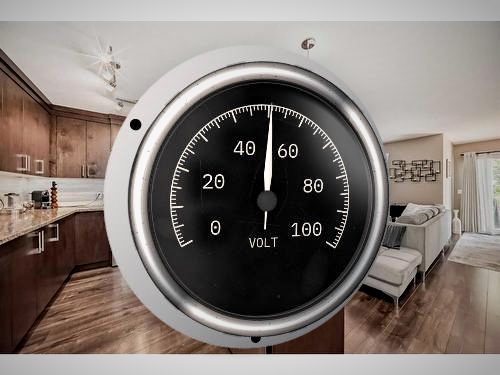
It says {"value": 50, "unit": "V"}
